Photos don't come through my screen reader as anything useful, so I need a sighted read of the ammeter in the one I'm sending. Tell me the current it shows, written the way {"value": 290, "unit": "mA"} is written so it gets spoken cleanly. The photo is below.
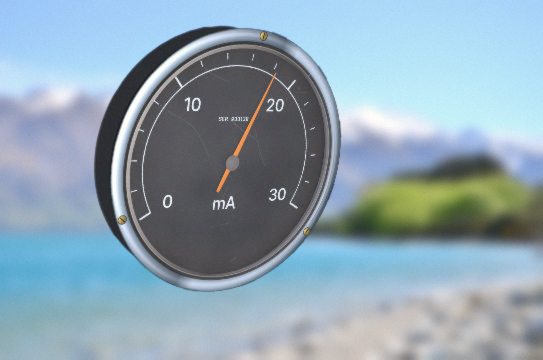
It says {"value": 18, "unit": "mA"}
